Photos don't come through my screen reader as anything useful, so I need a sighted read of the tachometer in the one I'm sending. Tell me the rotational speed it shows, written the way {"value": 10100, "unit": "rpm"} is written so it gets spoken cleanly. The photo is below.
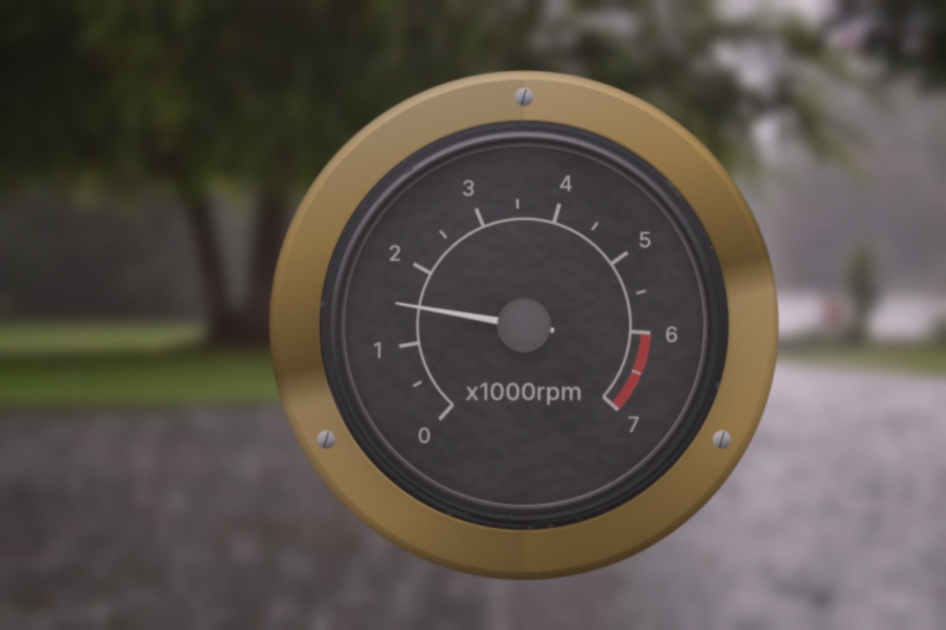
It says {"value": 1500, "unit": "rpm"}
